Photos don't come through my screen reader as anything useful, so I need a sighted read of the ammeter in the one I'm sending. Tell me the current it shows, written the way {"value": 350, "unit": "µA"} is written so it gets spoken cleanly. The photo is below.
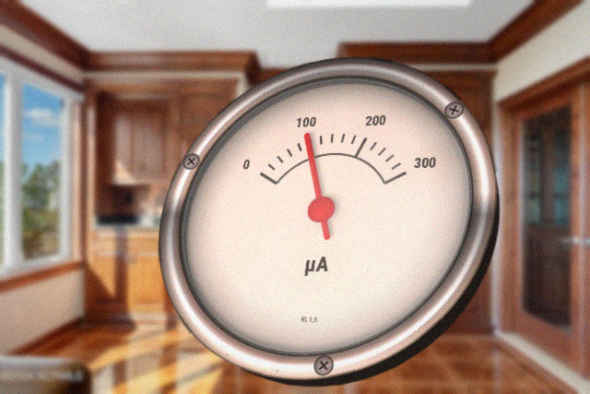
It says {"value": 100, "unit": "µA"}
